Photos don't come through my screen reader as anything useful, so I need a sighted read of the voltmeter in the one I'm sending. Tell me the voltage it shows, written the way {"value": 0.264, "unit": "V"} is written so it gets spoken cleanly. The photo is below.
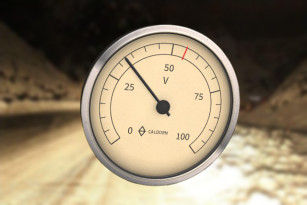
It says {"value": 32.5, "unit": "V"}
